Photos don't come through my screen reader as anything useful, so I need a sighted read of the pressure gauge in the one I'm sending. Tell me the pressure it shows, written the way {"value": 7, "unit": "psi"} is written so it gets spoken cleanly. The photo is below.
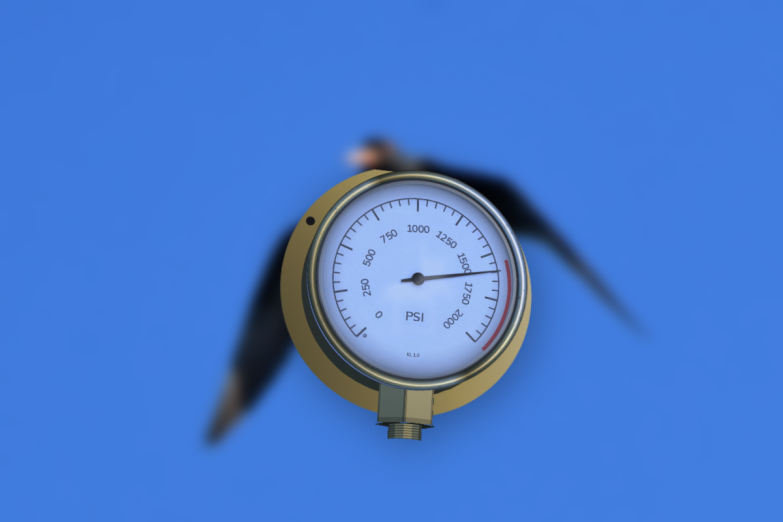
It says {"value": 1600, "unit": "psi"}
